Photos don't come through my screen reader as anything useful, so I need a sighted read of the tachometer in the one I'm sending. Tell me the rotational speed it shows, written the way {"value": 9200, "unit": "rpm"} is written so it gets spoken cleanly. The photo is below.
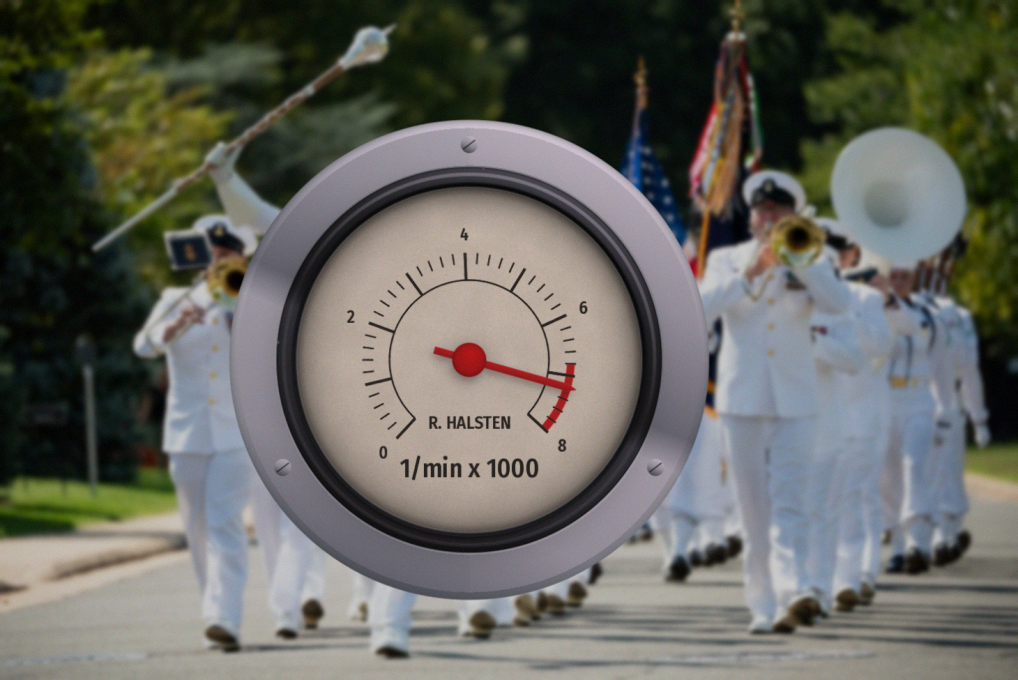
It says {"value": 7200, "unit": "rpm"}
